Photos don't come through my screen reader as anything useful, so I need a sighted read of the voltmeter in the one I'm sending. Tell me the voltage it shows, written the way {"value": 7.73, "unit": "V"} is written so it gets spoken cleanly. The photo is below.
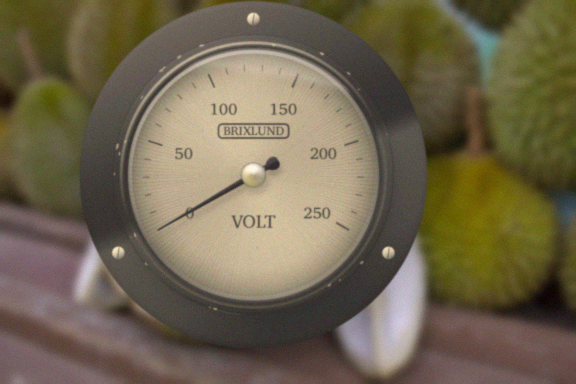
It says {"value": 0, "unit": "V"}
